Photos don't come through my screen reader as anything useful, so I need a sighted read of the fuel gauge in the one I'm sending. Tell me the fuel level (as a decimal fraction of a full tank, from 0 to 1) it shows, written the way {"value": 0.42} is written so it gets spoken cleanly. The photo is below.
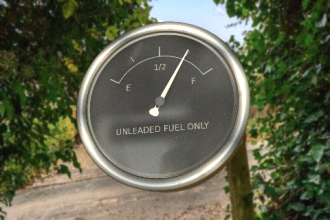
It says {"value": 0.75}
